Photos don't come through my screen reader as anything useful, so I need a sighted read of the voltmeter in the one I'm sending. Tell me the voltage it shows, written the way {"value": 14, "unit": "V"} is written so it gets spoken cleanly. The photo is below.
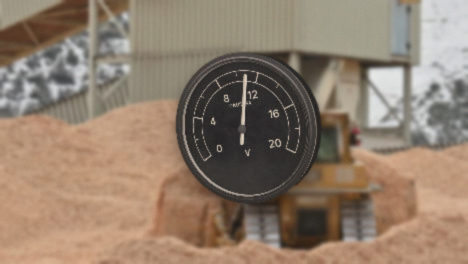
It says {"value": 11, "unit": "V"}
